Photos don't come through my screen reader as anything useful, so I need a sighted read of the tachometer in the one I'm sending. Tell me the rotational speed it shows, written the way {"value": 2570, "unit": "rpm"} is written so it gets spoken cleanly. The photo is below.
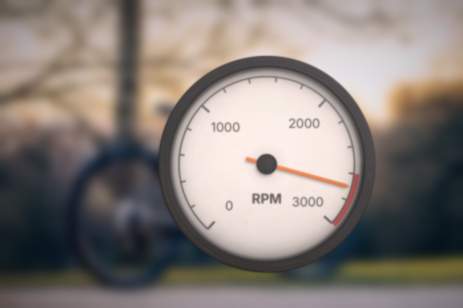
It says {"value": 2700, "unit": "rpm"}
